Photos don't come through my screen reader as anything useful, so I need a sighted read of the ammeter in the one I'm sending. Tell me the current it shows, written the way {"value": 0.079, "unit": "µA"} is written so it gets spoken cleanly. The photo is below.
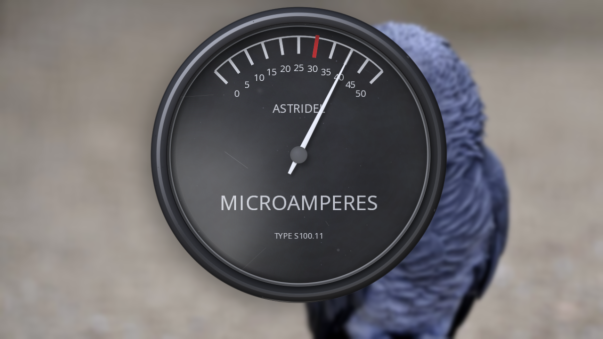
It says {"value": 40, "unit": "µA"}
